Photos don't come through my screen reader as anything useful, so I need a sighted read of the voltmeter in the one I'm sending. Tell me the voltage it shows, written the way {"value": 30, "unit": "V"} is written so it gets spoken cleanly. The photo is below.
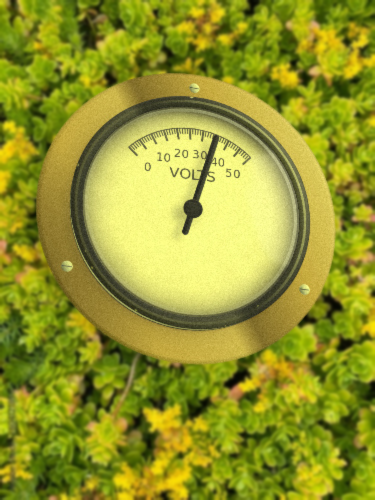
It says {"value": 35, "unit": "V"}
